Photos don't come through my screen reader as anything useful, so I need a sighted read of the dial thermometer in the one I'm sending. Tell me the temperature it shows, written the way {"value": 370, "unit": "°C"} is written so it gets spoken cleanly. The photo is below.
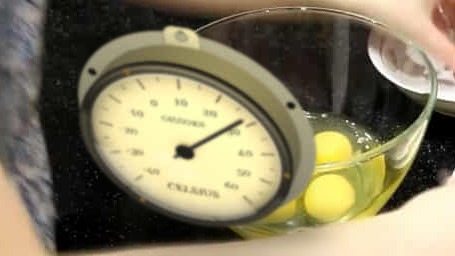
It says {"value": 27.5, "unit": "°C"}
